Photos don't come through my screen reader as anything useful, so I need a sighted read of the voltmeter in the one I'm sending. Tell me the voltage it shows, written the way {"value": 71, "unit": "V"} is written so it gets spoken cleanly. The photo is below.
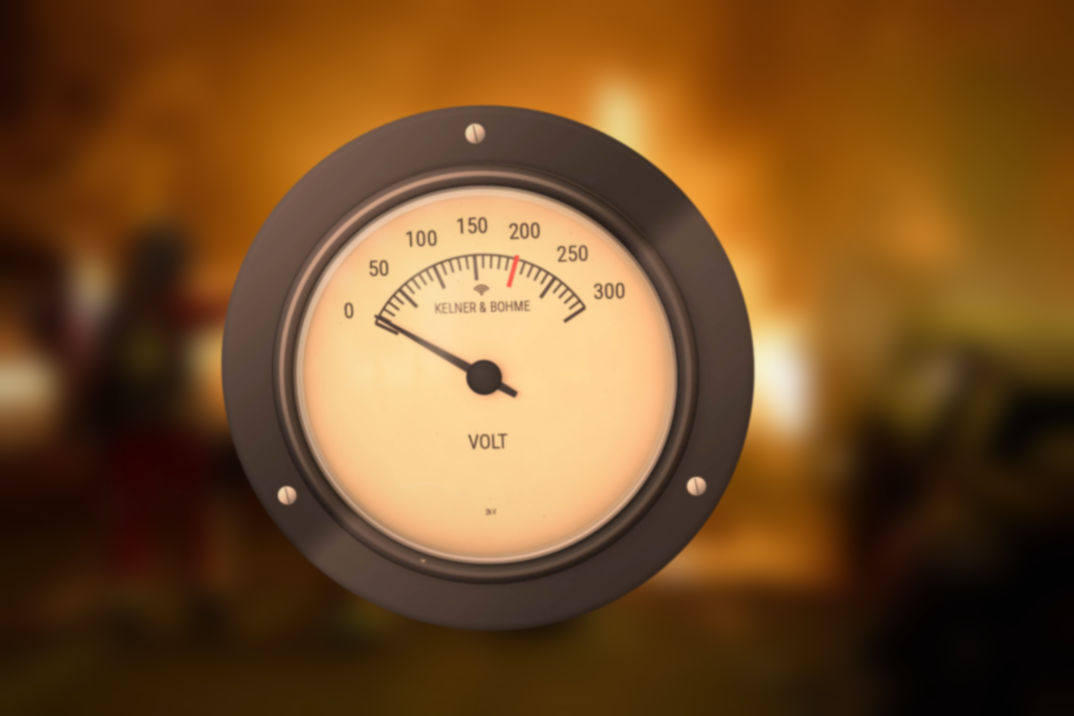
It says {"value": 10, "unit": "V"}
